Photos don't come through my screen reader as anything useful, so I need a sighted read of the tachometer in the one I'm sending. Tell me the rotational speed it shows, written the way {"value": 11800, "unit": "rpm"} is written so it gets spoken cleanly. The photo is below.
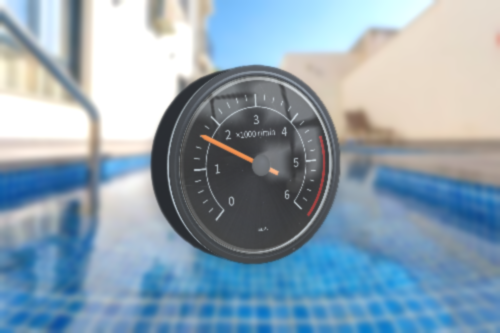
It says {"value": 1600, "unit": "rpm"}
